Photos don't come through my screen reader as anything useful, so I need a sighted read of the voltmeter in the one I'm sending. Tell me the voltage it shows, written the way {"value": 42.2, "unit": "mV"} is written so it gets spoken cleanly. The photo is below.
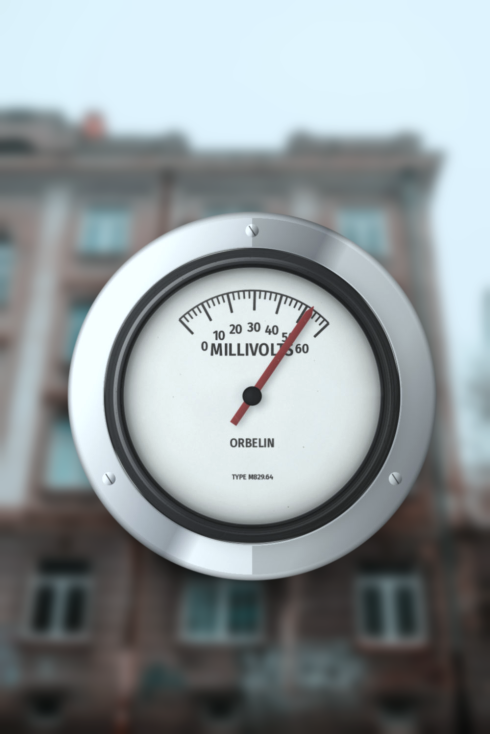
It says {"value": 52, "unit": "mV"}
